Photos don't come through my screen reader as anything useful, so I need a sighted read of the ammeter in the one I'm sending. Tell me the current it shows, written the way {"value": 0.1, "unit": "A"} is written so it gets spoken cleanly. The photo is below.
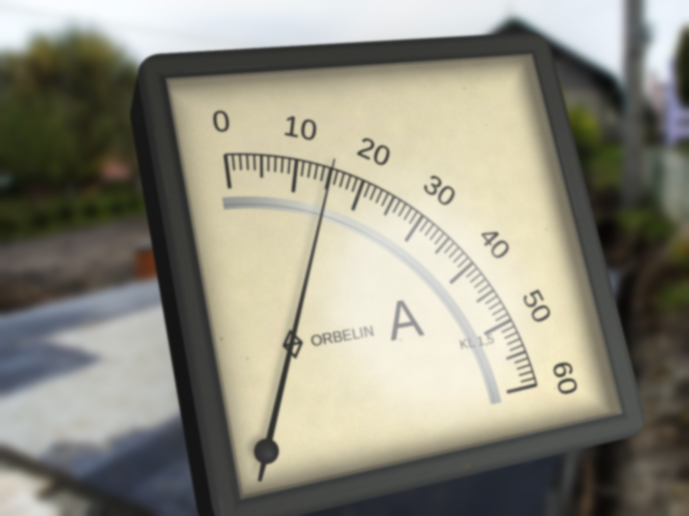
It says {"value": 15, "unit": "A"}
